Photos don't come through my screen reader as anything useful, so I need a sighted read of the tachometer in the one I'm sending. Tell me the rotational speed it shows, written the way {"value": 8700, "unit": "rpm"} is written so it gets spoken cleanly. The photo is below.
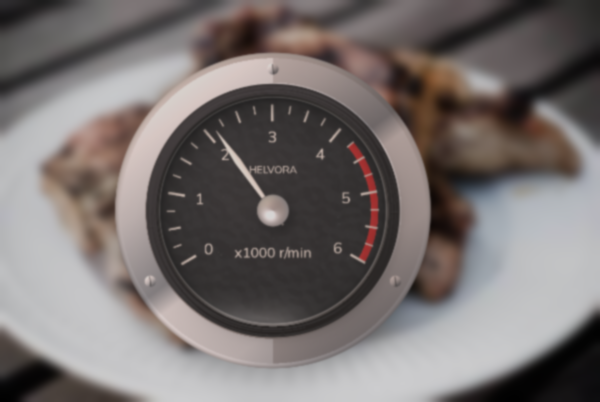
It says {"value": 2125, "unit": "rpm"}
